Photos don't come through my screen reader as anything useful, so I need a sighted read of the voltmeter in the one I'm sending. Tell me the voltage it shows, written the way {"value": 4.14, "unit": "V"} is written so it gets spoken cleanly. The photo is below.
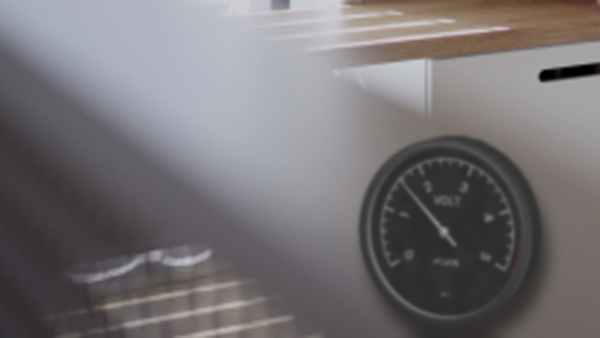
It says {"value": 1.6, "unit": "V"}
